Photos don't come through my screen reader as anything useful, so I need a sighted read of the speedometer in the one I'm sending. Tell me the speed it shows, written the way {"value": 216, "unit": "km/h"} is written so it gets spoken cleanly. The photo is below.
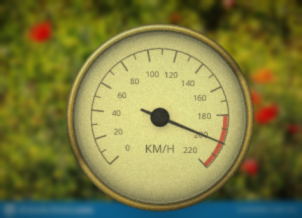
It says {"value": 200, "unit": "km/h"}
